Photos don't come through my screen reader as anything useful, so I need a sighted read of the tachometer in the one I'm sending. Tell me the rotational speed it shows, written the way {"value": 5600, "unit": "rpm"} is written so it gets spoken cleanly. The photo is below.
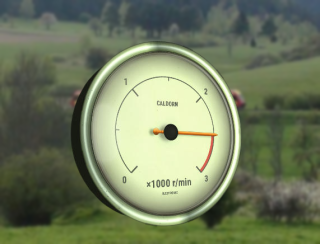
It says {"value": 2500, "unit": "rpm"}
